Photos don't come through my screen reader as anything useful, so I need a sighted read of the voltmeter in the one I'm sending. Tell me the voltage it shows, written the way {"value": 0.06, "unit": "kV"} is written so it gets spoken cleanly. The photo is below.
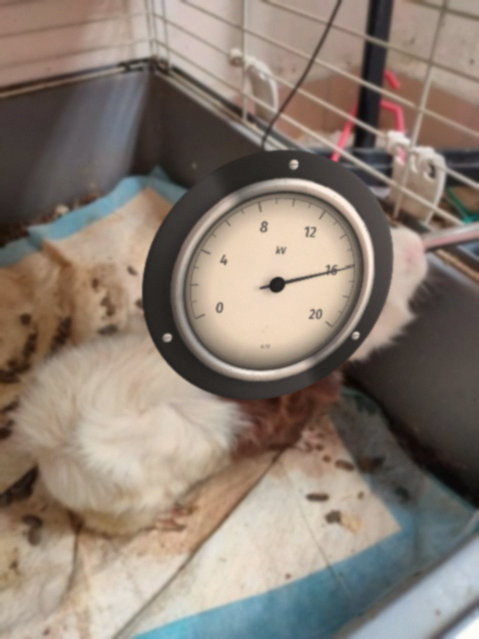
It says {"value": 16, "unit": "kV"}
